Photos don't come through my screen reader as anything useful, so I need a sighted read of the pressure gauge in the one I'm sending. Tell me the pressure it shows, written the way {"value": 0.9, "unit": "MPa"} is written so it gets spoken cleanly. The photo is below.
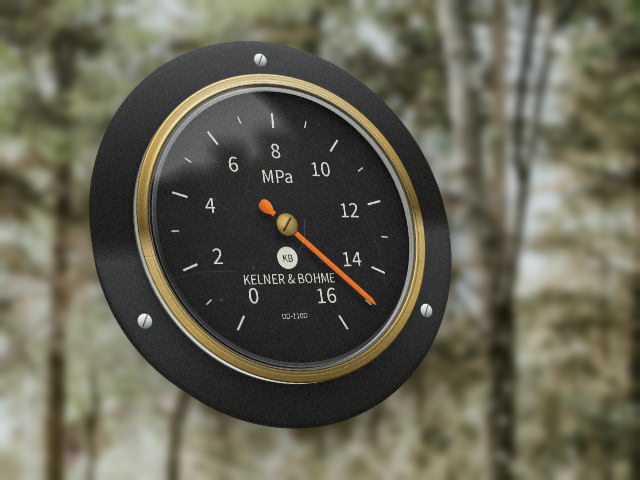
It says {"value": 15, "unit": "MPa"}
